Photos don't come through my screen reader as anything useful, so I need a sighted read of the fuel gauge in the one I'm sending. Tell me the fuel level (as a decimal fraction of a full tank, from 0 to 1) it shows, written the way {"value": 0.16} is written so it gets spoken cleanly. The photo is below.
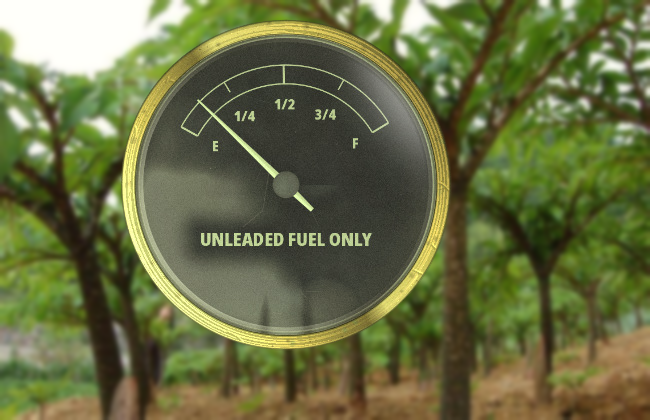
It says {"value": 0.125}
